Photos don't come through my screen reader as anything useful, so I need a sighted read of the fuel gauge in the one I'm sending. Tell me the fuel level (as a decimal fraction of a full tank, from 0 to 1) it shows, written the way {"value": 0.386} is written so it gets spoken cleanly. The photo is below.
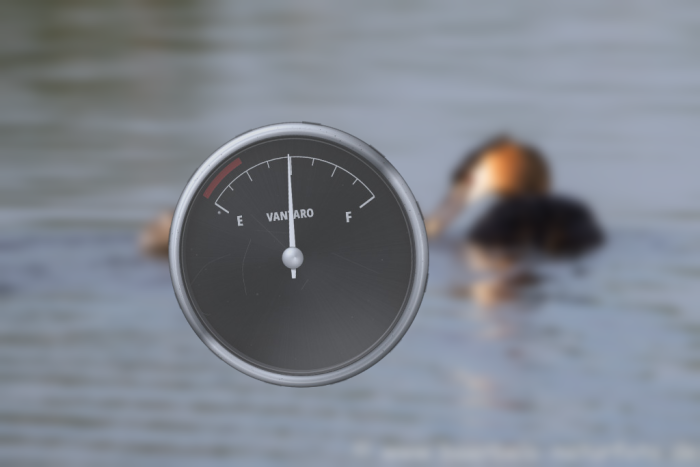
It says {"value": 0.5}
